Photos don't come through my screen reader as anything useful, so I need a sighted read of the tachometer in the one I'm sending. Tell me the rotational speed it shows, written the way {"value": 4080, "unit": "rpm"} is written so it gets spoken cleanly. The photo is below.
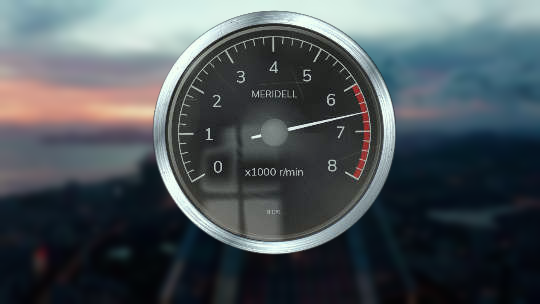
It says {"value": 6600, "unit": "rpm"}
